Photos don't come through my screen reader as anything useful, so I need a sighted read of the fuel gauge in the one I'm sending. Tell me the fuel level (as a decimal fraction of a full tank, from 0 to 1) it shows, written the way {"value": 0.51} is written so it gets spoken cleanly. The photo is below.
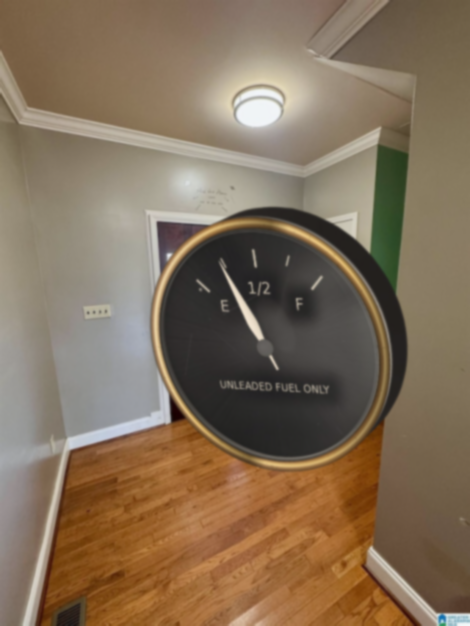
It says {"value": 0.25}
